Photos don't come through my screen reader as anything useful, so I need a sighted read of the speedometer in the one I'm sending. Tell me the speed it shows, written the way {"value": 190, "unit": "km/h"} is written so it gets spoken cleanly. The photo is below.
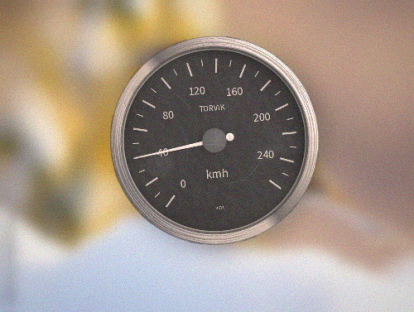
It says {"value": 40, "unit": "km/h"}
